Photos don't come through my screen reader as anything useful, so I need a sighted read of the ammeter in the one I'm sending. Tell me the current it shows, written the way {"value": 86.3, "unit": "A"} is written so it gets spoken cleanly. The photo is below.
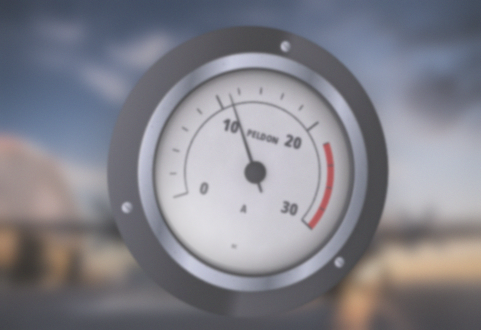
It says {"value": 11, "unit": "A"}
